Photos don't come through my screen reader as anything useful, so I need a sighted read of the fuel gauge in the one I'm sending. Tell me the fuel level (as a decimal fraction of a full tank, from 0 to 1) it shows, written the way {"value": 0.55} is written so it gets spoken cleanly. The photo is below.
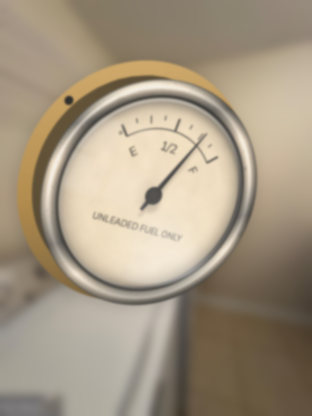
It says {"value": 0.75}
